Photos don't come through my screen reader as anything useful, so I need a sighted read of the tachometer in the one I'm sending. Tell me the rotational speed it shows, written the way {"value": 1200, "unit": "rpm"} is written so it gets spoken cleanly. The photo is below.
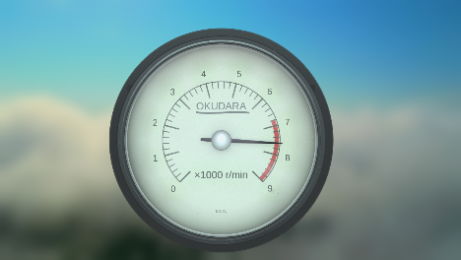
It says {"value": 7600, "unit": "rpm"}
